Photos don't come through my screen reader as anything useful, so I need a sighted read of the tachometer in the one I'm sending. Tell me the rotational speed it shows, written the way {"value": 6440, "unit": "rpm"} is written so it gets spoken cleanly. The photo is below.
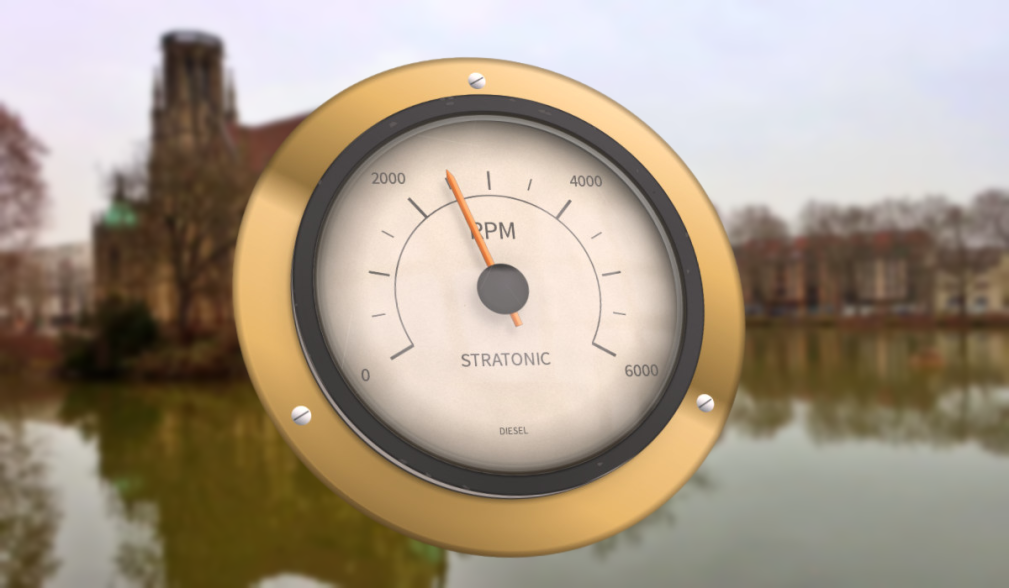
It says {"value": 2500, "unit": "rpm"}
